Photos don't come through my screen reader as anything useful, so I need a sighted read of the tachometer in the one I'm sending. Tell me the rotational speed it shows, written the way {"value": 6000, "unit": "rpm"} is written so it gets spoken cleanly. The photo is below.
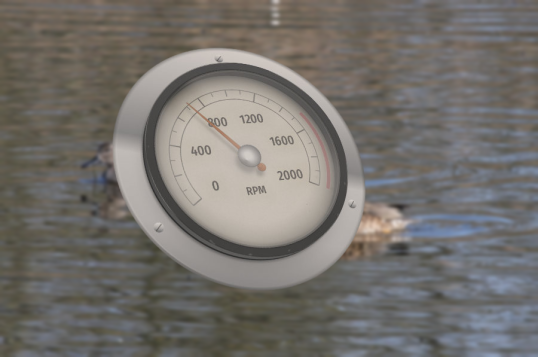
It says {"value": 700, "unit": "rpm"}
